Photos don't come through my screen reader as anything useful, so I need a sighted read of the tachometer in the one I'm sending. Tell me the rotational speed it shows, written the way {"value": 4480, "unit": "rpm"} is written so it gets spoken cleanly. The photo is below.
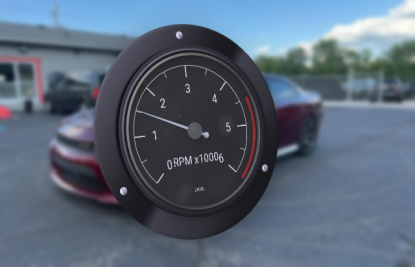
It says {"value": 1500, "unit": "rpm"}
